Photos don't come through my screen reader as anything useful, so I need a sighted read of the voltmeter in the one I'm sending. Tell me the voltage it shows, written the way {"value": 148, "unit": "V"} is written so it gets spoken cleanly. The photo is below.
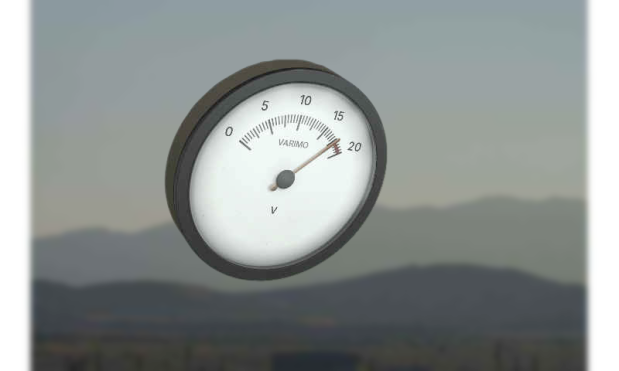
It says {"value": 17.5, "unit": "V"}
